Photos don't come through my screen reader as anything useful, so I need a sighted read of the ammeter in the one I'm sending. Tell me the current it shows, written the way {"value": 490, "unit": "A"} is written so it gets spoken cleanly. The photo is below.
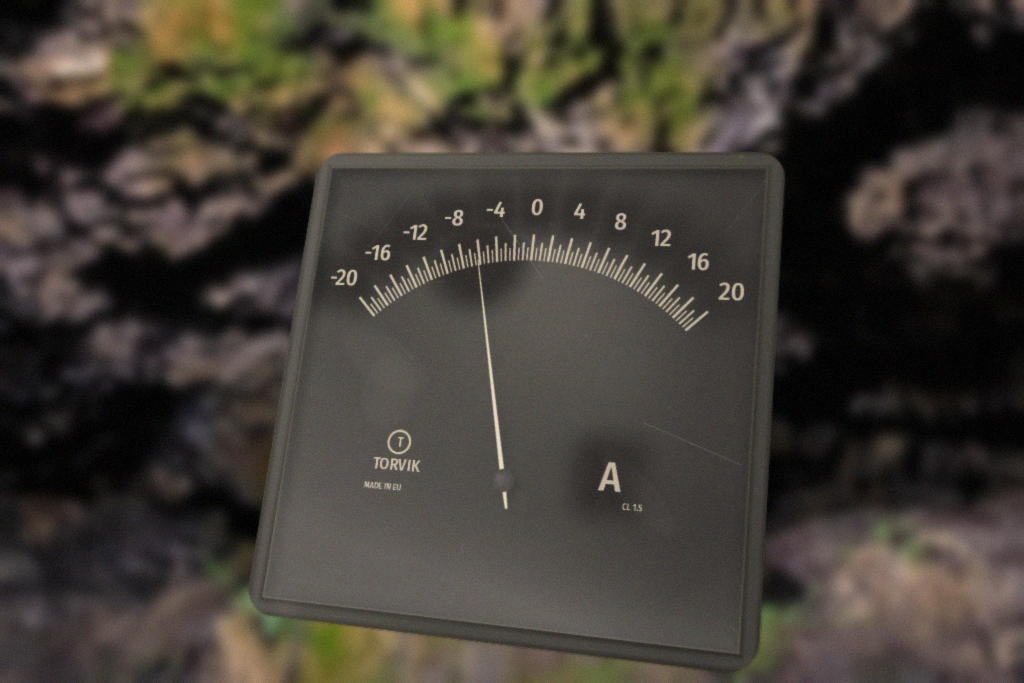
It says {"value": -6, "unit": "A"}
